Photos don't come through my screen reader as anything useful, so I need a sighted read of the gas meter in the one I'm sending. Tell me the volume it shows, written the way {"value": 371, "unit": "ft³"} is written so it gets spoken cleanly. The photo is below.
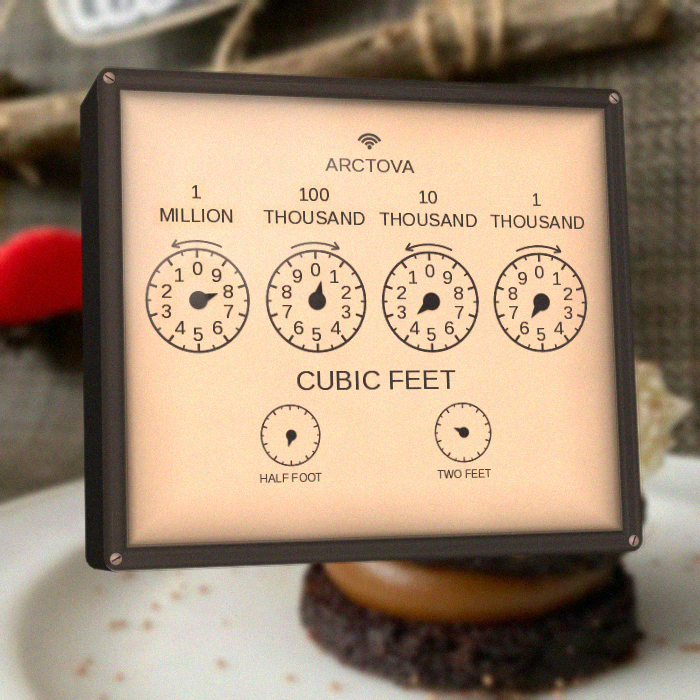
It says {"value": 803600, "unit": "ft³"}
